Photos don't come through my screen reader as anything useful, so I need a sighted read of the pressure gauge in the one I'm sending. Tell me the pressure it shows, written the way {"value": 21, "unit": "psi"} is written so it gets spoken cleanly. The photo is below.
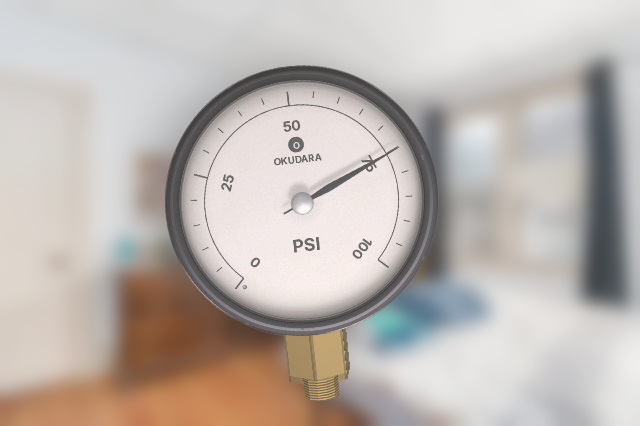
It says {"value": 75, "unit": "psi"}
